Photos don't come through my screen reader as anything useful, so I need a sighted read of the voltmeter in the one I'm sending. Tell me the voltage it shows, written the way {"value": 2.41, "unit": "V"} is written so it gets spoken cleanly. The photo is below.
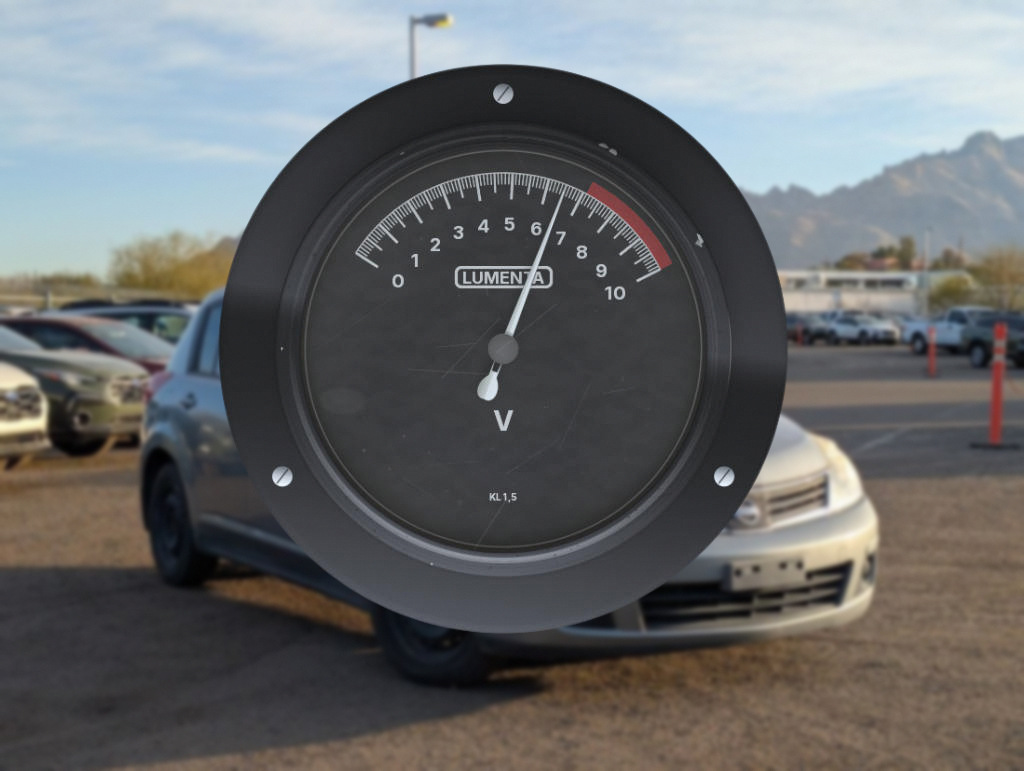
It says {"value": 6.5, "unit": "V"}
